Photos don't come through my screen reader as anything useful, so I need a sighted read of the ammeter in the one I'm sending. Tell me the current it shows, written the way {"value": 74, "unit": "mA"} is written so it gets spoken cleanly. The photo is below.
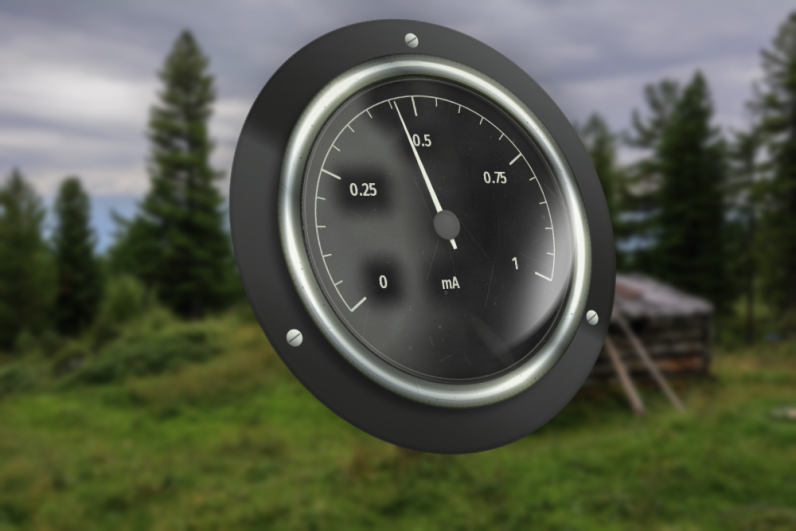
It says {"value": 0.45, "unit": "mA"}
